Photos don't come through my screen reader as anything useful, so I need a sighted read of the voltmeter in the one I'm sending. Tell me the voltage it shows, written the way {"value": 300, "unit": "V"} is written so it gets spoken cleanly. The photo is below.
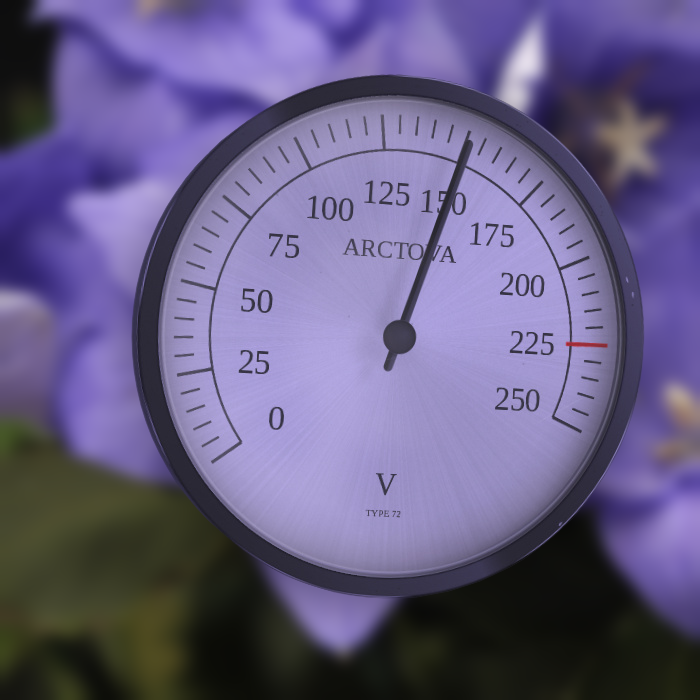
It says {"value": 150, "unit": "V"}
